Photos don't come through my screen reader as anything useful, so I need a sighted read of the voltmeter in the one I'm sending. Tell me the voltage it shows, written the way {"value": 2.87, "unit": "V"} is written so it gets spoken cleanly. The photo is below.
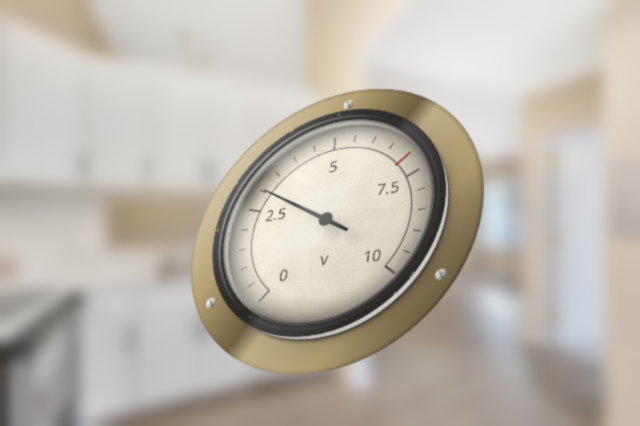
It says {"value": 3, "unit": "V"}
